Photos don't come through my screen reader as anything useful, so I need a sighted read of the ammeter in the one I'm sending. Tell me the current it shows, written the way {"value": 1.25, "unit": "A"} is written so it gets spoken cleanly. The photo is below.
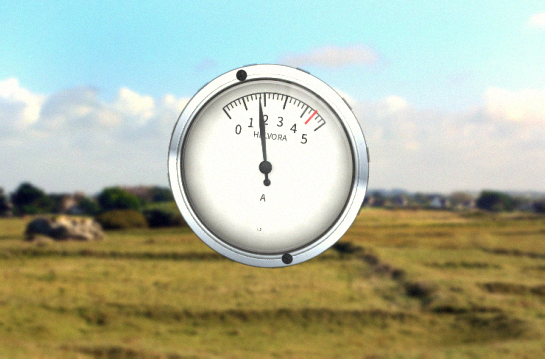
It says {"value": 1.8, "unit": "A"}
